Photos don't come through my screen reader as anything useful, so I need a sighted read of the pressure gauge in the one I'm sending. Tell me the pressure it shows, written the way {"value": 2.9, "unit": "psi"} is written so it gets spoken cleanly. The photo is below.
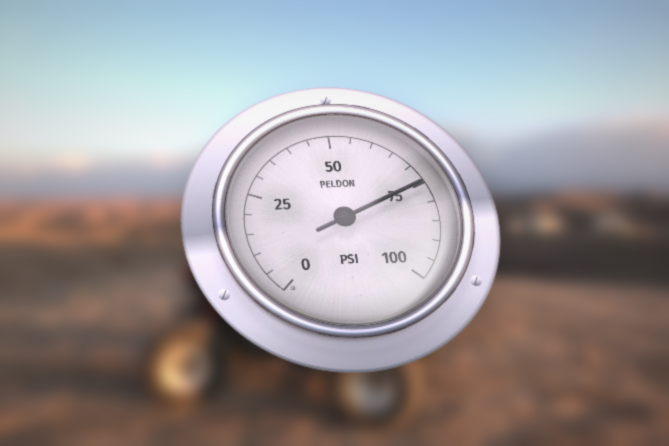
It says {"value": 75, "unit": "psi"}
